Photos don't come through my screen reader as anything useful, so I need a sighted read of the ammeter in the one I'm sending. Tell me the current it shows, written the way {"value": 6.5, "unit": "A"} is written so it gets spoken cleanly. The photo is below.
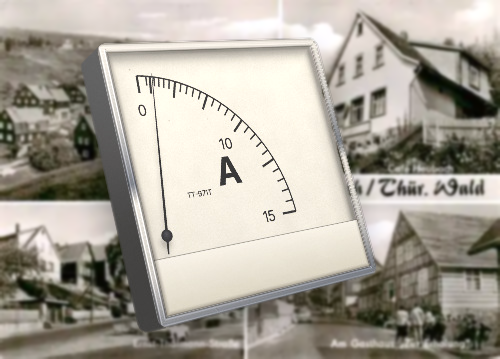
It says {"value": 2.5, "unit": "A"}
